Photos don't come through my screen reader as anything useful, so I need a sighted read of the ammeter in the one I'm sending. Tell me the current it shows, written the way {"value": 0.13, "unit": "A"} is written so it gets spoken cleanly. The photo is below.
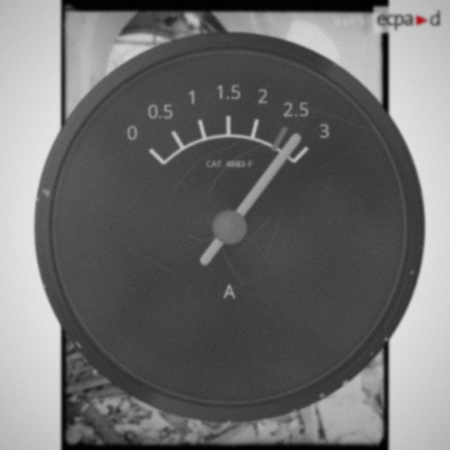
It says {"value": 2.75, "unit": "A"}
